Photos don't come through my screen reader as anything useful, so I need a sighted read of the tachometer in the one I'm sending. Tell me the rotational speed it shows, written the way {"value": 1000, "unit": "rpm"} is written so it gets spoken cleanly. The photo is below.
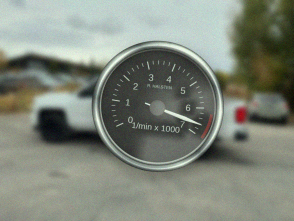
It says {"value": 6600, "unit": "rpm"}
